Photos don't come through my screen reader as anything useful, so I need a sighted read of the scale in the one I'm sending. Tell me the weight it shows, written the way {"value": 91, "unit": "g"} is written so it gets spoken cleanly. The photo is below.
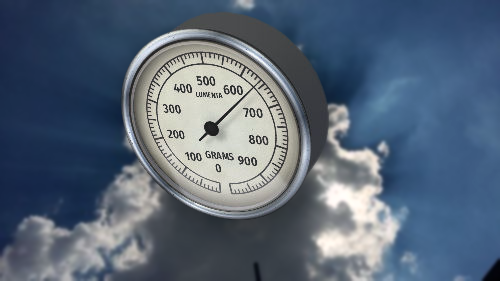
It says {"value": 640, "unit": "g"}
